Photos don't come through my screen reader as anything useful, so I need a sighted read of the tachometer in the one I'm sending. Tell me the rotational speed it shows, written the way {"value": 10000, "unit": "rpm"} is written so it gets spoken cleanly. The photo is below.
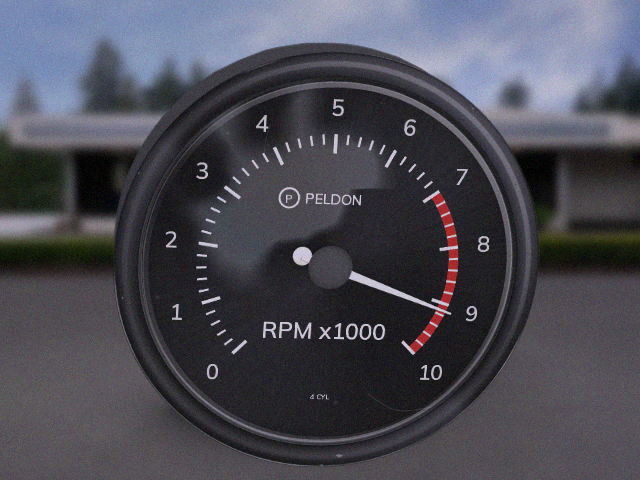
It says {"value": 9100, "unit": "rpm"}
